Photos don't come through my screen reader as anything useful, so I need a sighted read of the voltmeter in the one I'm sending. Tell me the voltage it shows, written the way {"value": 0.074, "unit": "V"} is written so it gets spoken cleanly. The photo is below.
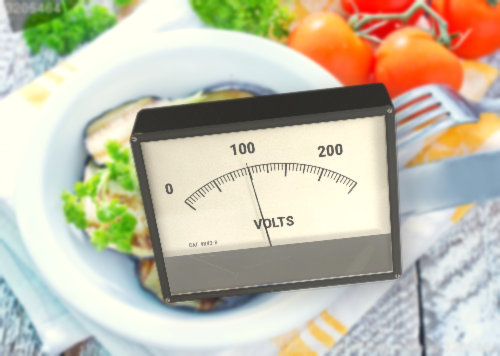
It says {"value": 100, "unit": "V"}
